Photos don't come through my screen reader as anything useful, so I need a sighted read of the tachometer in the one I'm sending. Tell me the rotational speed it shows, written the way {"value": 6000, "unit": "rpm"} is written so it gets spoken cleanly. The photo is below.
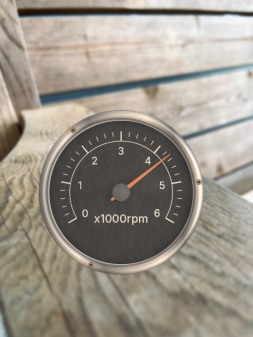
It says {"value": 4300, "unit": "rpm"}
